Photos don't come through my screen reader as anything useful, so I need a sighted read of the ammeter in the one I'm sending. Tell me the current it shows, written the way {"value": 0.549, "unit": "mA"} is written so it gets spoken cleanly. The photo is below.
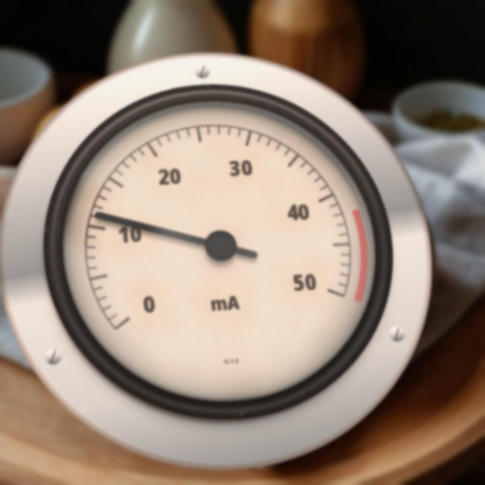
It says {"value": 11, "unit": "mA"}
